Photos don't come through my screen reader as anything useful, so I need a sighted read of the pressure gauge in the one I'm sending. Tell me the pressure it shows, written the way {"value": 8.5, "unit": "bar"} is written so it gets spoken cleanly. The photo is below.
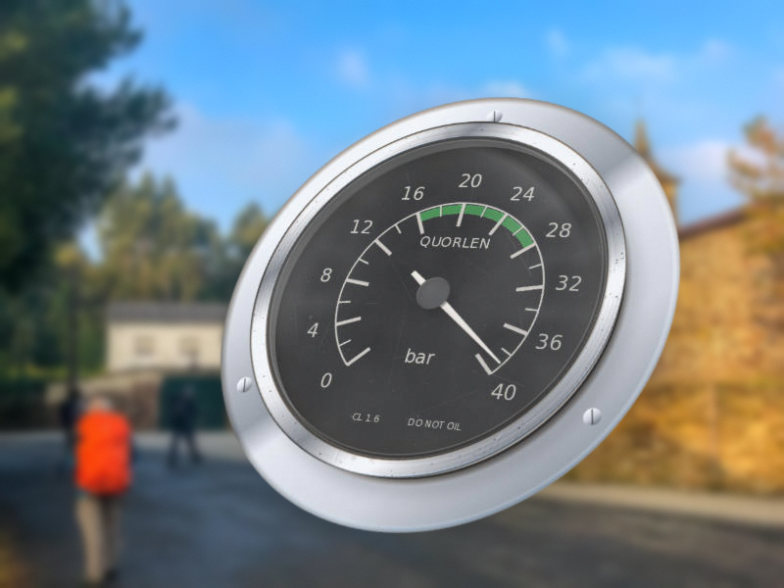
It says {"value": 39, "unit": "bar"}
